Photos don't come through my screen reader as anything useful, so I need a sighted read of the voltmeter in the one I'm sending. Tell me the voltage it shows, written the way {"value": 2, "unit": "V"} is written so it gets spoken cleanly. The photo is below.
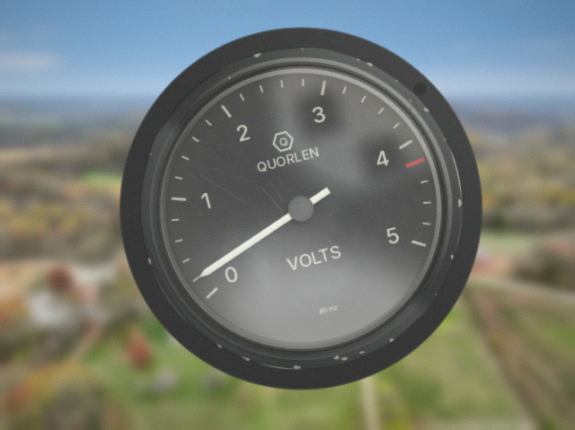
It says {"value": 0.2, "unit": "V"}
